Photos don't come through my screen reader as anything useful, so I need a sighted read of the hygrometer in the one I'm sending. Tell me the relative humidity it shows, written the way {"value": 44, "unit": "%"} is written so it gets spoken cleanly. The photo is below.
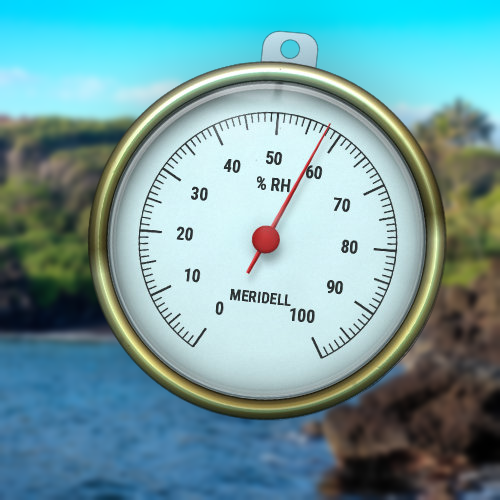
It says {"value": 58, "unit": "%"}
